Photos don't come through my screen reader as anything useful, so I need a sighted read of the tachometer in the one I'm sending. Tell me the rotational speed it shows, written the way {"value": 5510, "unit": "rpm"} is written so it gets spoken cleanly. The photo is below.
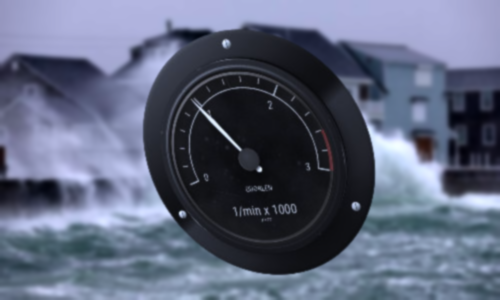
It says {"value": 1000, "unit": "rpm"}
